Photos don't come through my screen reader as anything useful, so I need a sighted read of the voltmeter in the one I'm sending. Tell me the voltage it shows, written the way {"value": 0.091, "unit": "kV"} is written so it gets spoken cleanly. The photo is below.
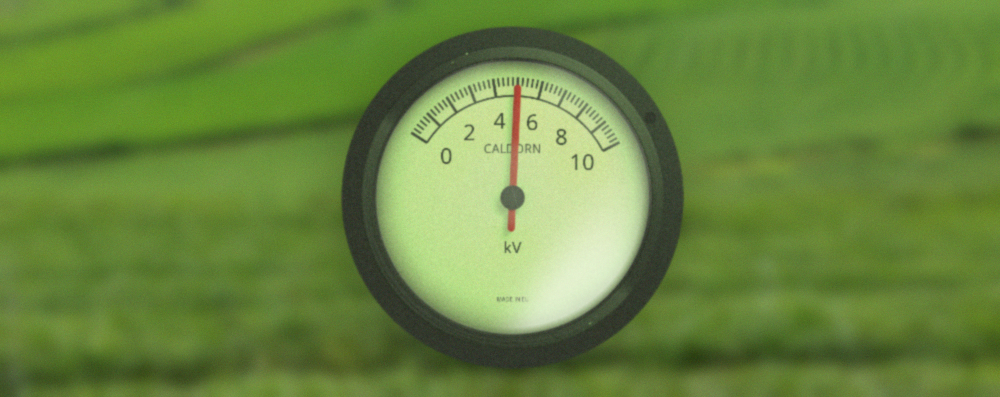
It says {"value": 5, "unit": "kV"}
